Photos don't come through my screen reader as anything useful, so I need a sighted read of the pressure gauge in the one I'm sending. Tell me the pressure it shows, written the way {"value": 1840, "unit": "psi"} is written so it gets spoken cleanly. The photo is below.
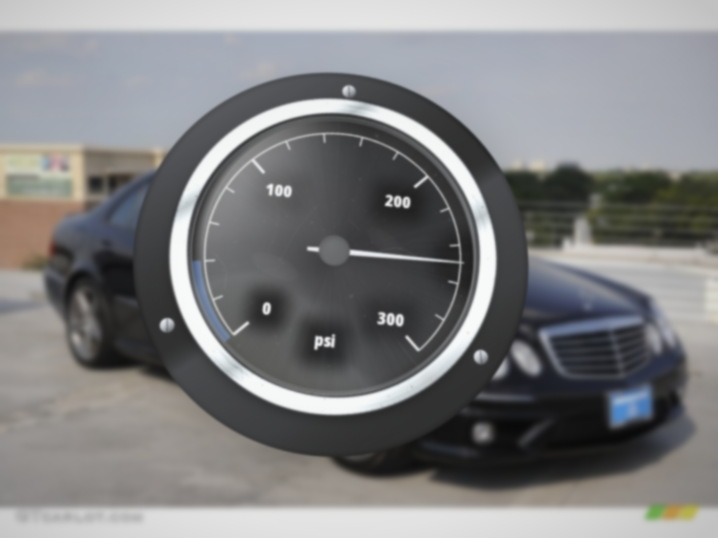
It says {"value": 250, "unit": "psi"}
